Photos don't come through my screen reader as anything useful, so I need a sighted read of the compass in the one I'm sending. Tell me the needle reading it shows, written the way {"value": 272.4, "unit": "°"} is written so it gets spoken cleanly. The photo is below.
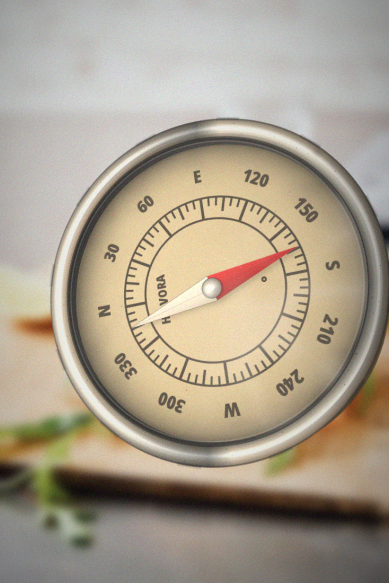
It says {"value": 165, "unit": "°"}
